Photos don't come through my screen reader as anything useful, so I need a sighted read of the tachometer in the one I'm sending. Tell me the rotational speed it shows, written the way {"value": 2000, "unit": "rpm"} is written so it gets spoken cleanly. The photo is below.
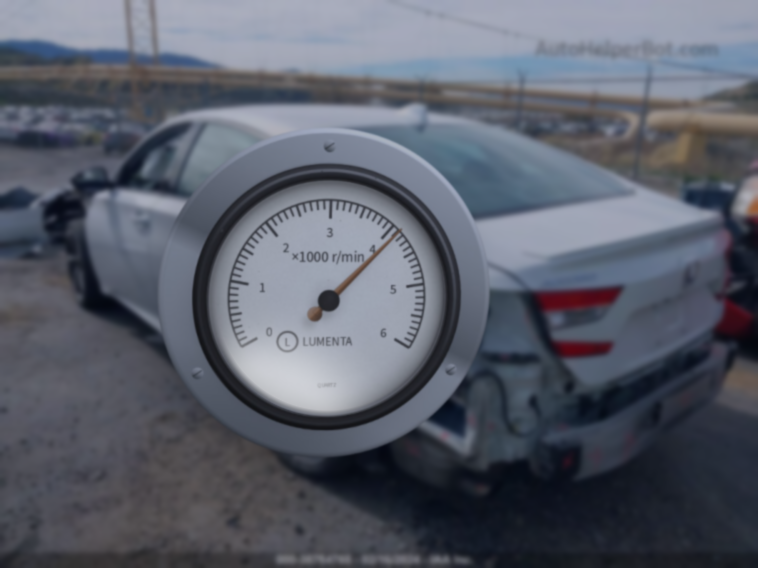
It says {"value": 4100, "unit": "rpm"}
